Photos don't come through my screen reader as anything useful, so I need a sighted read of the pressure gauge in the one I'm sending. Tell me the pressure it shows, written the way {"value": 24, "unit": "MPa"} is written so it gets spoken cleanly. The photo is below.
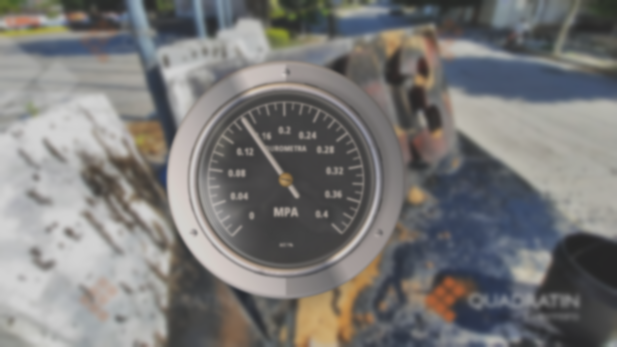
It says {"value": 0.15, "unit": "MPa"}
